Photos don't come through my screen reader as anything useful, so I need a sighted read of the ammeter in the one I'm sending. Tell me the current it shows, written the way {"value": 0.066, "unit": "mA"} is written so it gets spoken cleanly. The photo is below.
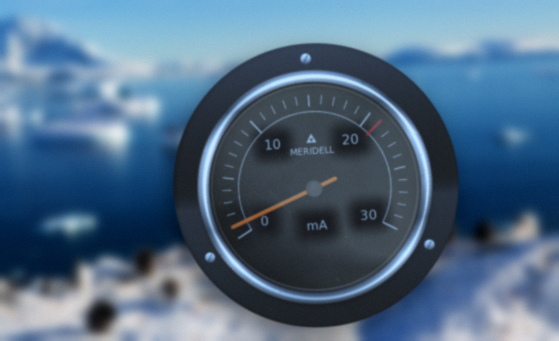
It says {"value": 1, "unit": "mA"}
